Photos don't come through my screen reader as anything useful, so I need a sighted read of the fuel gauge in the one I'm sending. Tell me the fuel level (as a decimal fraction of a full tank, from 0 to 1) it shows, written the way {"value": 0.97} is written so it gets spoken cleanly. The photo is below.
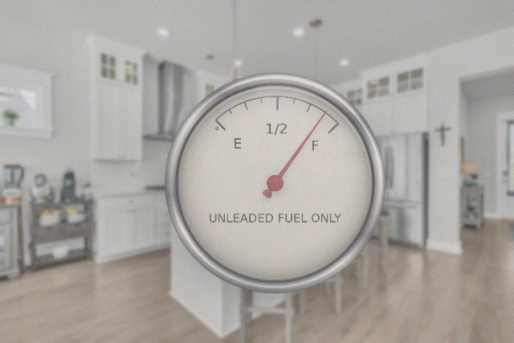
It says {"value": 0.875}
